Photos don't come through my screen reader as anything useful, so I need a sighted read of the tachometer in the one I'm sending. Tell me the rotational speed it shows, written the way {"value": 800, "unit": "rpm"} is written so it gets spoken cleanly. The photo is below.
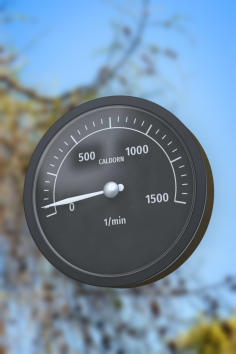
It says {"value": 50, "unit": "rpm"}
